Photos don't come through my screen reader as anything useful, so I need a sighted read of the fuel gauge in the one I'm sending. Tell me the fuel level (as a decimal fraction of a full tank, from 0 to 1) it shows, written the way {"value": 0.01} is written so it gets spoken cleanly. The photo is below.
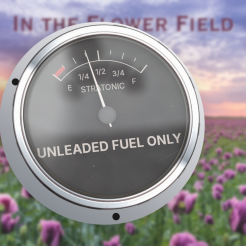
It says {"value": 0.375}
